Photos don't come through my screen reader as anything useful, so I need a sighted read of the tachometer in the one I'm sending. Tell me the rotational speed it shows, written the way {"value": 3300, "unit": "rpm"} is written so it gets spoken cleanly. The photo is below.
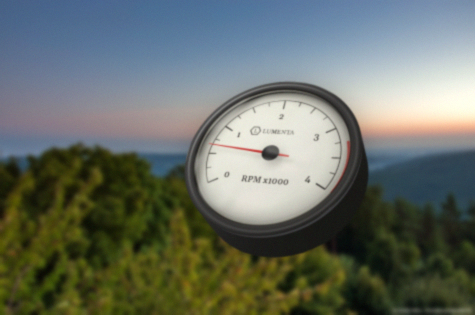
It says {"value": 625, "unit": "rpm"}
